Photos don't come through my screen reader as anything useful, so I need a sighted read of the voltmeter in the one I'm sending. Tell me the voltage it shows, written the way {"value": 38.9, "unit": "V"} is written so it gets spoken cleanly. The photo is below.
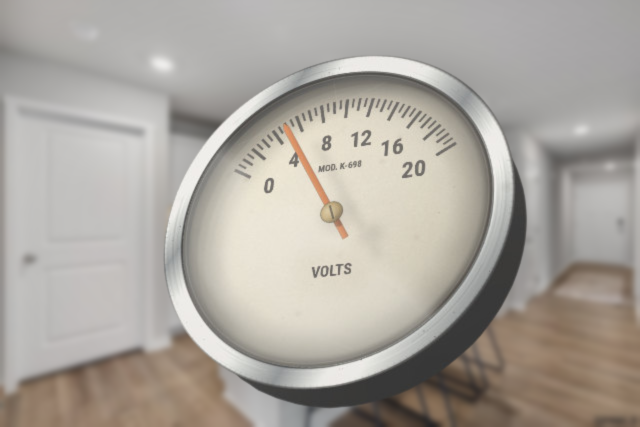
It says {"value": 5, "unit": "V"}
